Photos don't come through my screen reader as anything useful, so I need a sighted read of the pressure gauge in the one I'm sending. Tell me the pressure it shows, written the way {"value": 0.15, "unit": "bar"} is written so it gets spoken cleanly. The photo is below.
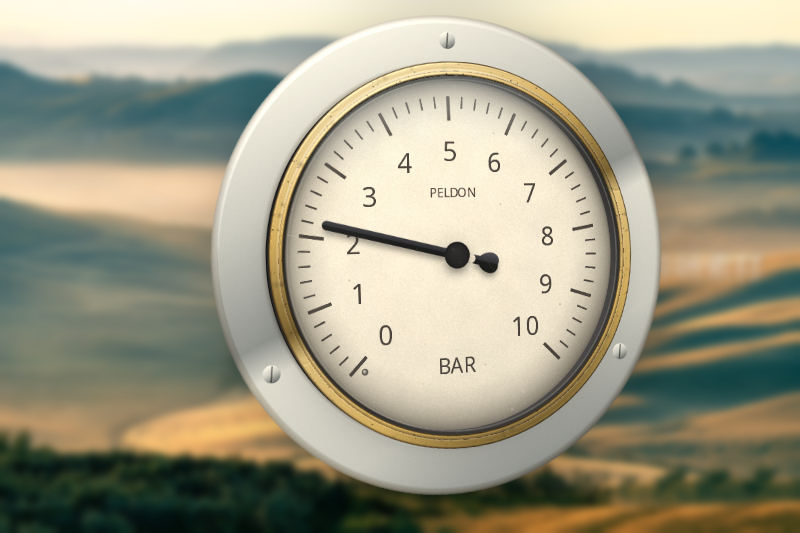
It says {"value": 2.2, "unit": "bar"}
